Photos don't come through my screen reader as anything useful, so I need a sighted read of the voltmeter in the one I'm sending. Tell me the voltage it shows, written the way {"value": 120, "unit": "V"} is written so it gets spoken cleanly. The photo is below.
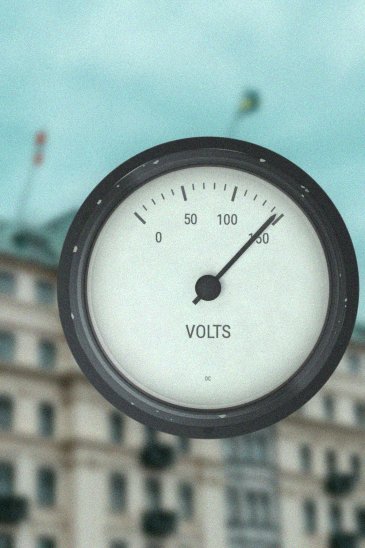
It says {"value": 145, "unit": "V"}
